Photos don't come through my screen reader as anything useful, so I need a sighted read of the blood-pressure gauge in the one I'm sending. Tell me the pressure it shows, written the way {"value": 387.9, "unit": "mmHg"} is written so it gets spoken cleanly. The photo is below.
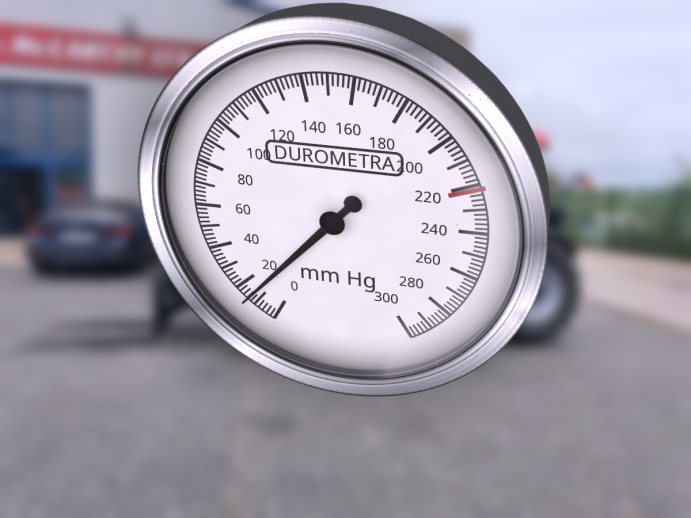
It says {"value": 14, "unit": "mmHg"}
